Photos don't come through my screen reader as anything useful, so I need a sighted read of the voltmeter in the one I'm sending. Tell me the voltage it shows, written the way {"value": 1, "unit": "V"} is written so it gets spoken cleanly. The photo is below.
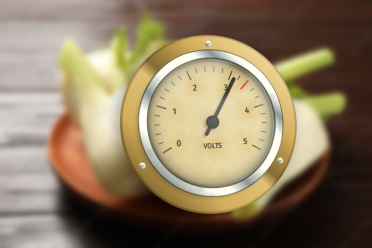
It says {"value": 3.1, "unit": "V"}
